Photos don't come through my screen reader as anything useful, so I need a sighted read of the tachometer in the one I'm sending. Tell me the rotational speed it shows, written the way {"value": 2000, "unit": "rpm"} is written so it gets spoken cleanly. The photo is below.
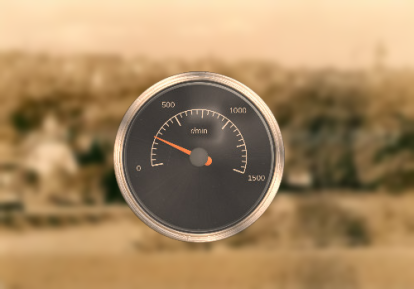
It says {"value": 250, "unit": "rpm"}
